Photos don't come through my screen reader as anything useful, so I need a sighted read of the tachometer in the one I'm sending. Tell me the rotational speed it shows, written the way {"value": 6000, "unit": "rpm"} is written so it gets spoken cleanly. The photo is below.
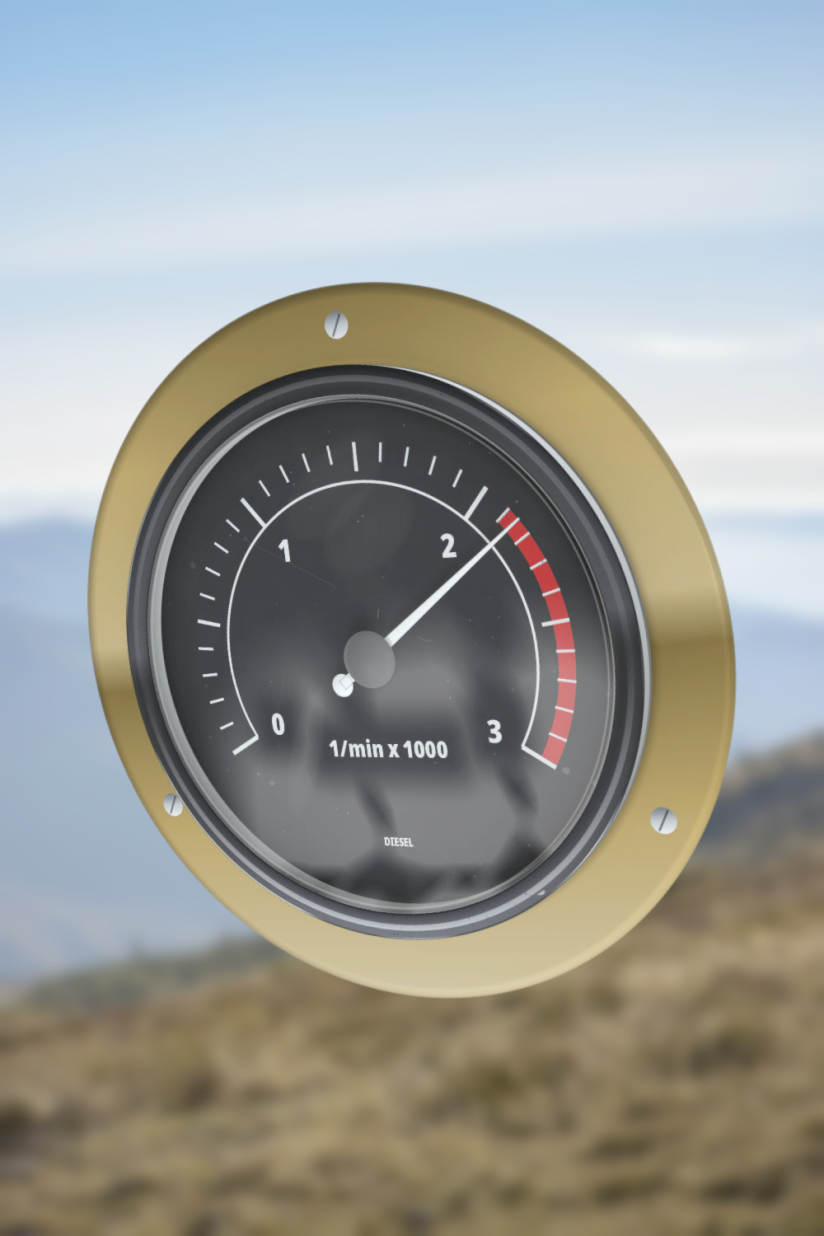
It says {"value": 2150, "unit": "rpm"}
